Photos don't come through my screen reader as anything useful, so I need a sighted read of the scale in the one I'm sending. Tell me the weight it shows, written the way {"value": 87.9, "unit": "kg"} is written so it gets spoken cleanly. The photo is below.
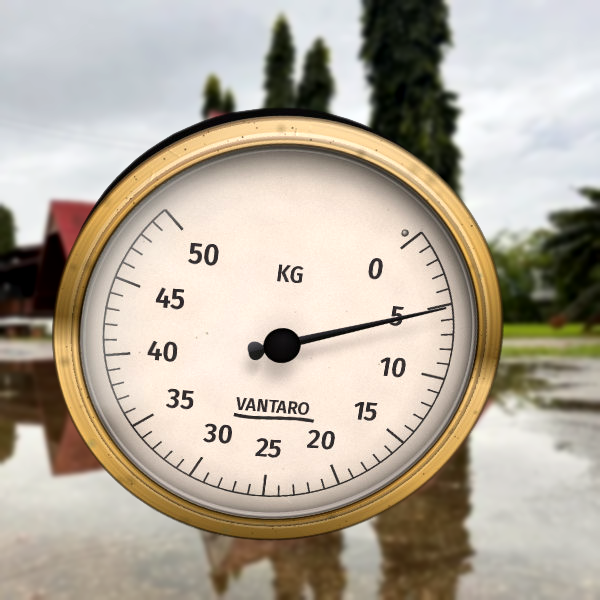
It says {"value": 5, "unit": "kg"}
